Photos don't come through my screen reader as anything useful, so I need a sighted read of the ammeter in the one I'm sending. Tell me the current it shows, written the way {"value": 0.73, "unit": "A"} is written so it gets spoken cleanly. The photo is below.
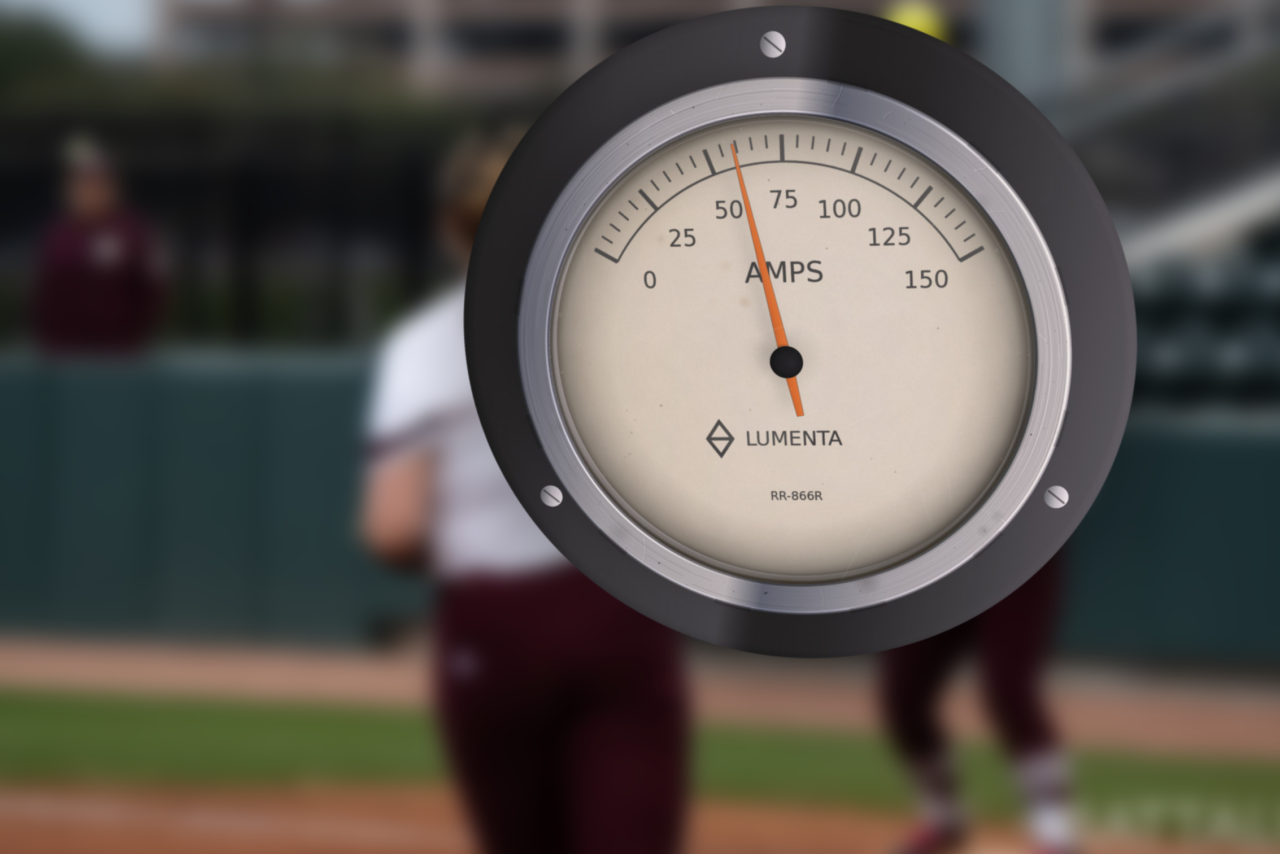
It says {"value": 60, "unit": "A"}
